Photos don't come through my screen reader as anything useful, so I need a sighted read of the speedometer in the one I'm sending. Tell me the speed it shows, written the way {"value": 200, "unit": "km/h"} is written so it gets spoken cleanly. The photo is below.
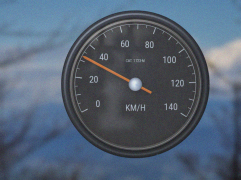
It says {"value": 32.5, "unit": "km/h"}
